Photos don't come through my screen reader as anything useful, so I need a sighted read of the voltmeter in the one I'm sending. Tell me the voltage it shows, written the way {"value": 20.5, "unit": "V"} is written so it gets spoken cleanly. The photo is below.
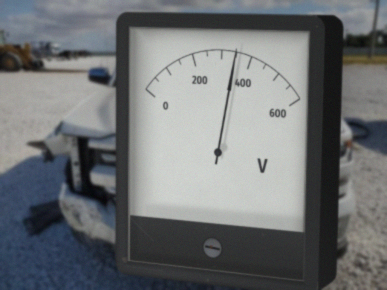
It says {"value": 350, "unit": "V"}
